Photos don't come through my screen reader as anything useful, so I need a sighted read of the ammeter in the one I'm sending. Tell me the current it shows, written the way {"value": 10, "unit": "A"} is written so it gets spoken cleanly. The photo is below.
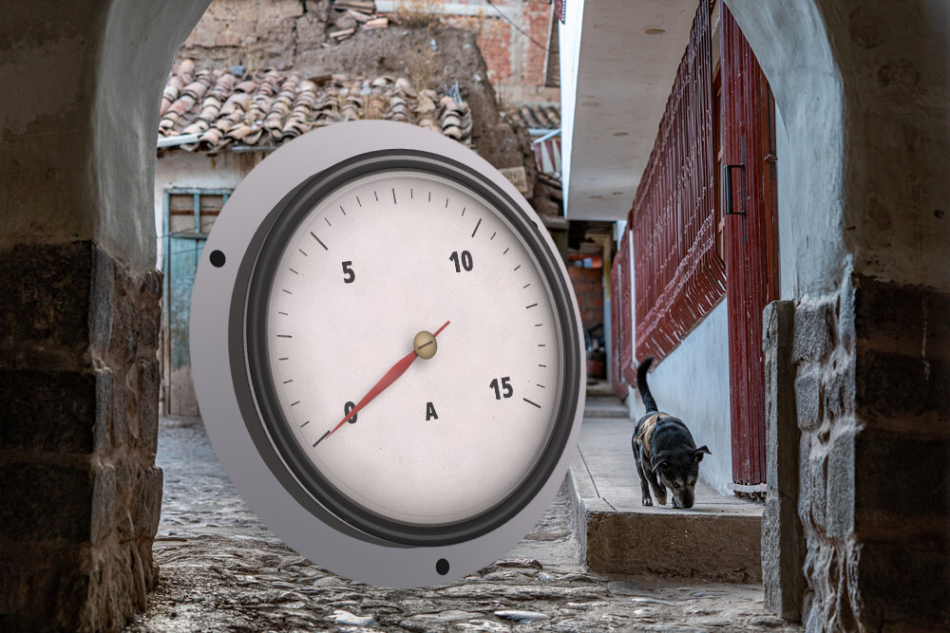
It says {"value": 0, "unit": "A"}
